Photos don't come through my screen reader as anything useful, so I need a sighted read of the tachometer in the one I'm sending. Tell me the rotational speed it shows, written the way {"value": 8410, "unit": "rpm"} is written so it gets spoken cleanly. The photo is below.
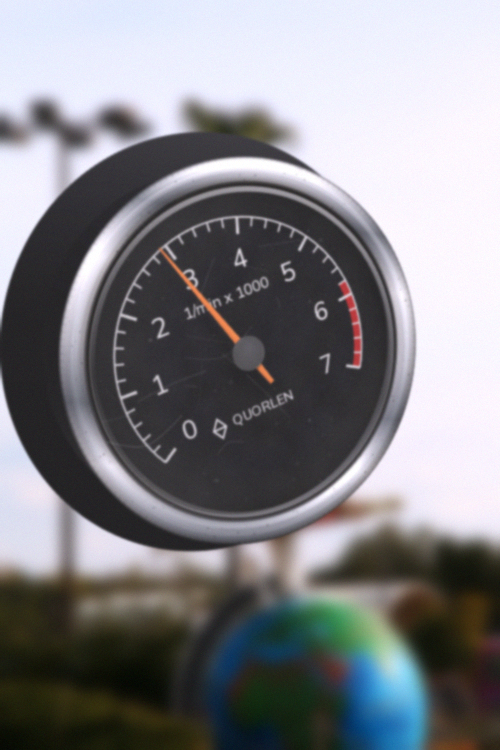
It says {"value": 2900, "unit": "rpm"}
